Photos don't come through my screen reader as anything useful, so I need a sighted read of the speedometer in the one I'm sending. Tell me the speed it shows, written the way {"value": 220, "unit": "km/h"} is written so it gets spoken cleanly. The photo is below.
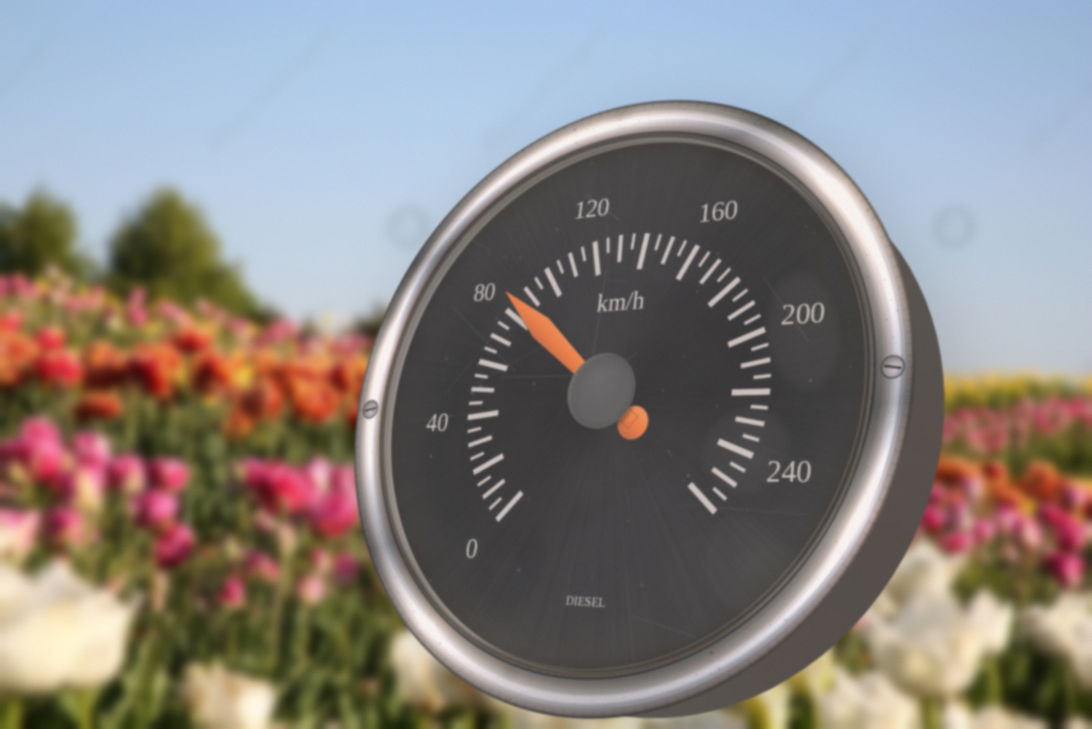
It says {"value": 85, "unit": "km/h"}
